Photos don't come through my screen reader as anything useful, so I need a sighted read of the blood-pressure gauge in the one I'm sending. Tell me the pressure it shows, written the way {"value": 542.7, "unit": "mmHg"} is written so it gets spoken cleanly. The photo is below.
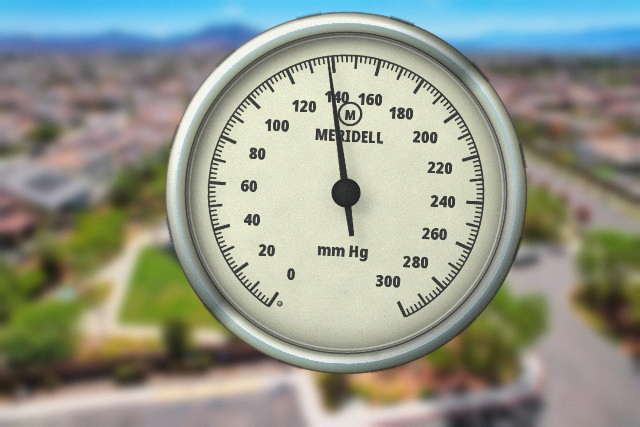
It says {"value": 138, "unit": "mmHg"}
